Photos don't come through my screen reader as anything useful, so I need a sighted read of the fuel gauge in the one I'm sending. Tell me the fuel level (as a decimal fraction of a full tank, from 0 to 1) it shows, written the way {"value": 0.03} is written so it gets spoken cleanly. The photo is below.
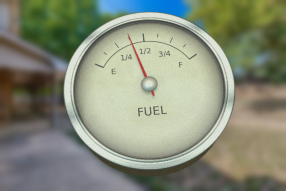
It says {"value": 0.375}
